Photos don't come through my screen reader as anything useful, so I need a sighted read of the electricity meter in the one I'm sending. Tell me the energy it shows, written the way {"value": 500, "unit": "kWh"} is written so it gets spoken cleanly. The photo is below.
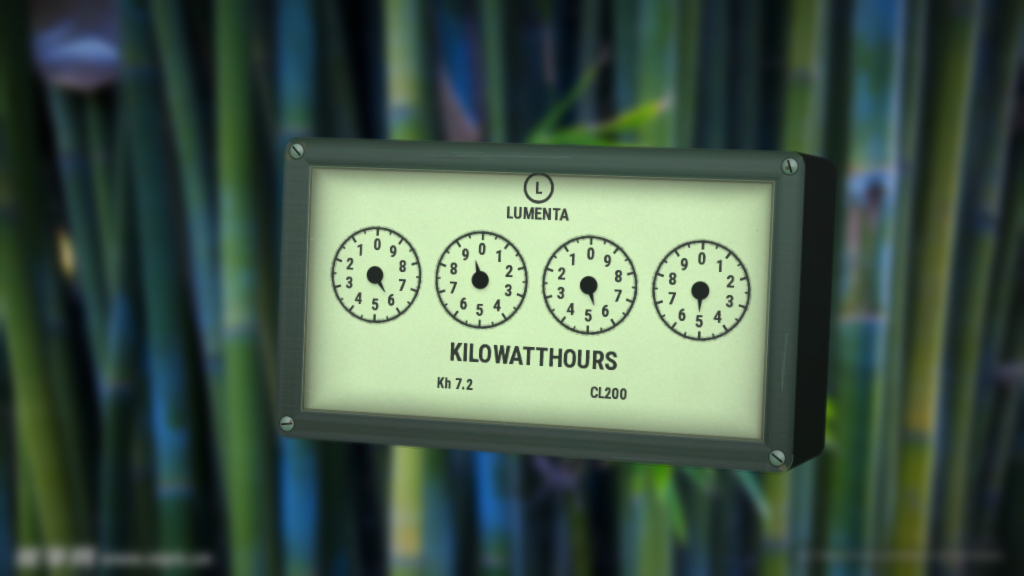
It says {"value": 5955, "unit": "kWh"}
